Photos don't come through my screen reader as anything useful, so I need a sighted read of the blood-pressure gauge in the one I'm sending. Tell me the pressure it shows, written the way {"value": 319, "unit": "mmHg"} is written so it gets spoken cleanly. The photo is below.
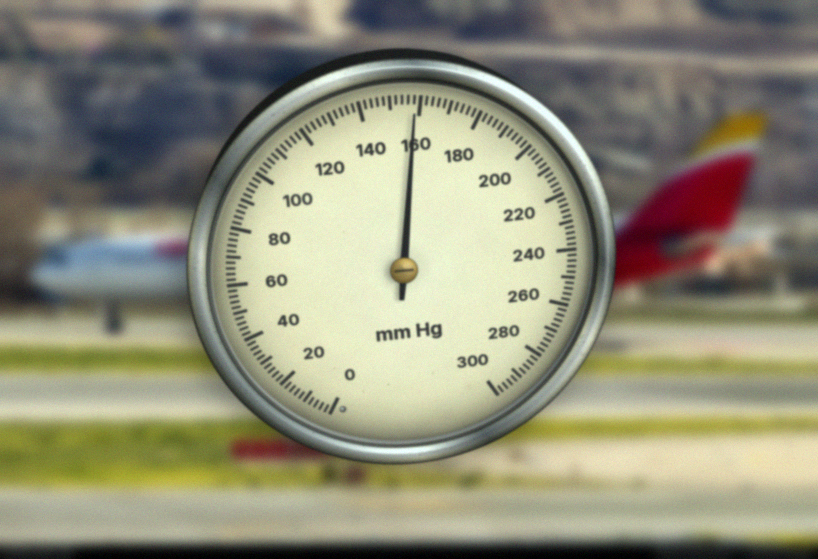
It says {"value": 158, "unit": "mmHg"}
